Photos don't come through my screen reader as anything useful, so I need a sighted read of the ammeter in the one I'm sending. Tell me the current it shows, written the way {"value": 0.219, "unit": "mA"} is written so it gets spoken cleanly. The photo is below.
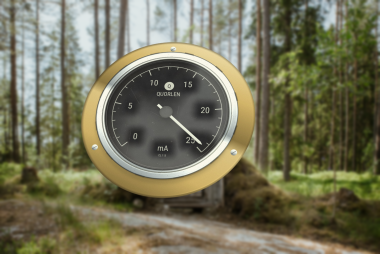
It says {"value": 24.5, "unit": "mA"}
